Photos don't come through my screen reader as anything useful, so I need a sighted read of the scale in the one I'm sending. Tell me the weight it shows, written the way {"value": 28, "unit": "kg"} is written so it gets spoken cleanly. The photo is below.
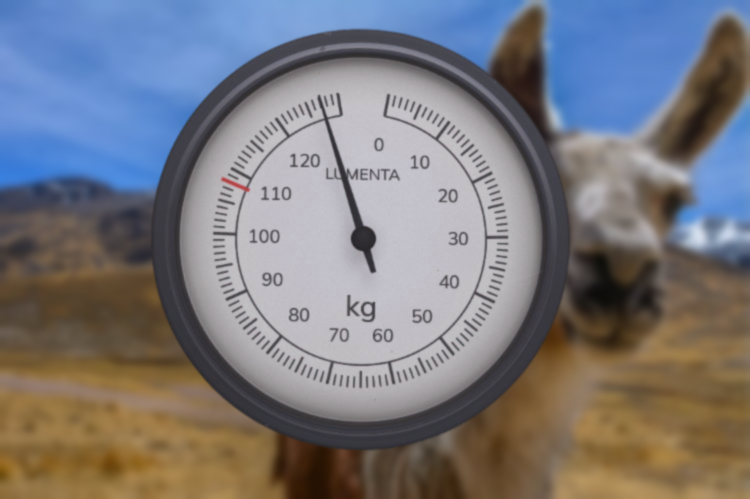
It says {"value": 127, "unit": "kg"}
